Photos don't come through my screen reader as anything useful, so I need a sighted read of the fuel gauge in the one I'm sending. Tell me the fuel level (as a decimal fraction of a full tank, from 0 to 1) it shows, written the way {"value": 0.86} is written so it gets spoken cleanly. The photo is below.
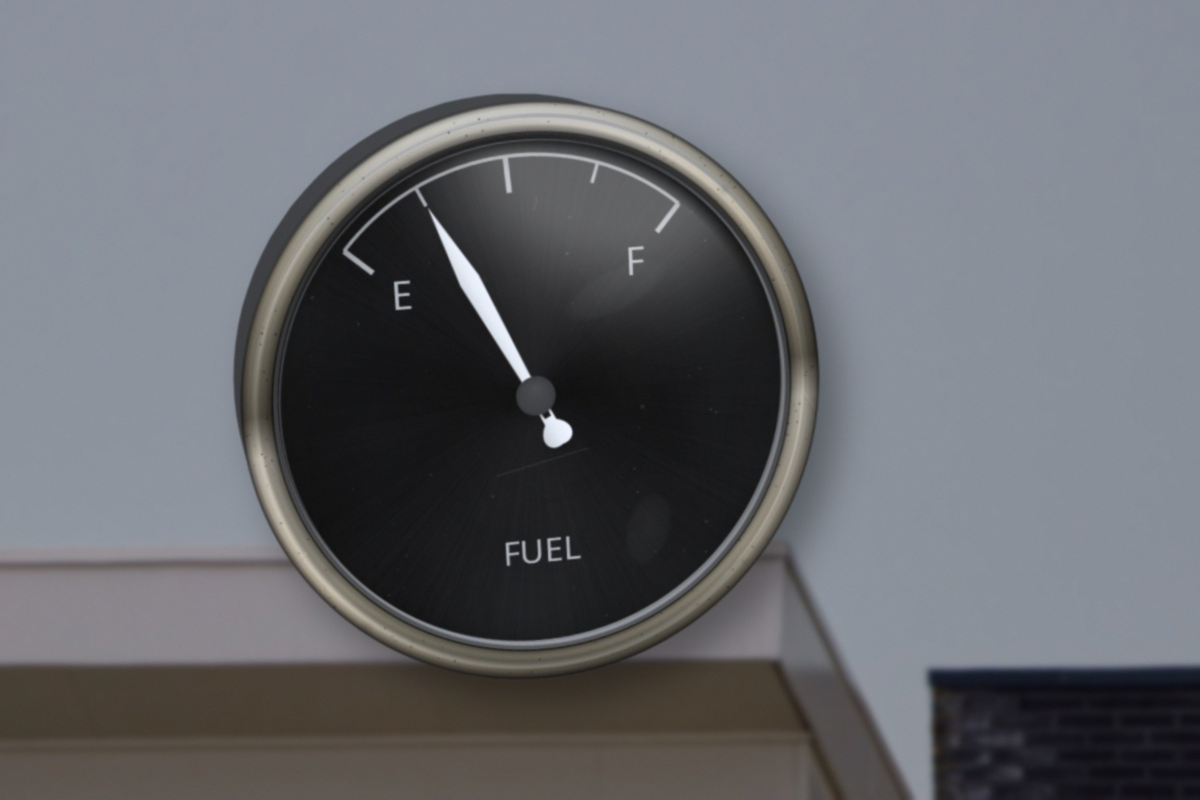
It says {"value": 0.25}
